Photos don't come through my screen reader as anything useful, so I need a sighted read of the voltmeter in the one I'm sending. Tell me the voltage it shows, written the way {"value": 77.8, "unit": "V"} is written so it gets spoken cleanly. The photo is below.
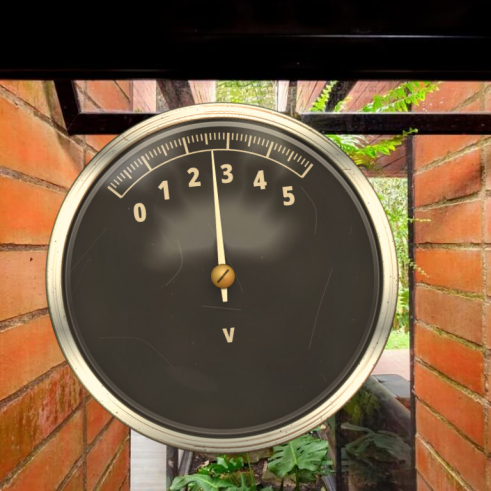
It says {"value": 2.6, "unit": "V"}
